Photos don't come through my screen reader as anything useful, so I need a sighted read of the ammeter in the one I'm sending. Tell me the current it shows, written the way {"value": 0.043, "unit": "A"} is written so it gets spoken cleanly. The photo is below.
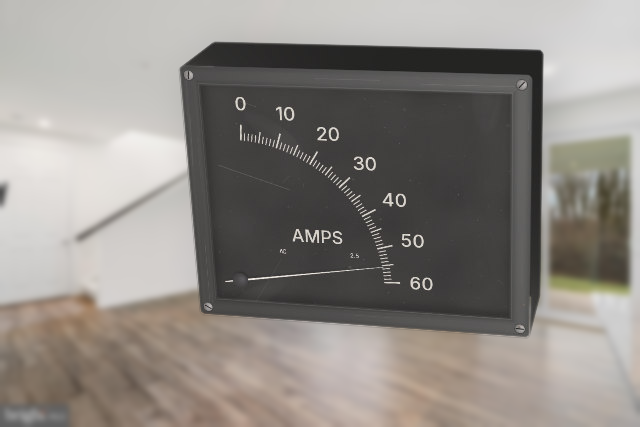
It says {"value": 55, "unit": "A"}
